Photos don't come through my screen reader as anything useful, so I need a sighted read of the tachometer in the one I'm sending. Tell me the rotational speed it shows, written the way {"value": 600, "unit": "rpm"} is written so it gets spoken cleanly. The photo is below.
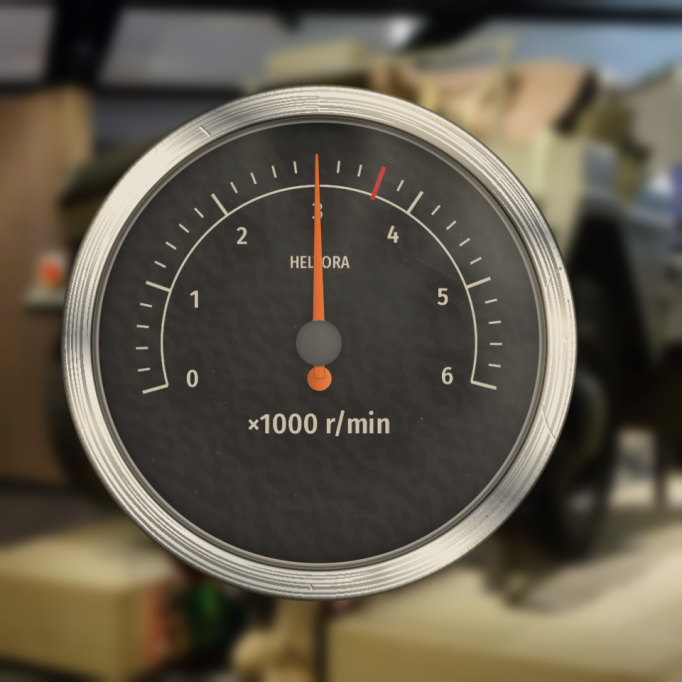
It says {"value": 3000, "unit": "rpm"}
